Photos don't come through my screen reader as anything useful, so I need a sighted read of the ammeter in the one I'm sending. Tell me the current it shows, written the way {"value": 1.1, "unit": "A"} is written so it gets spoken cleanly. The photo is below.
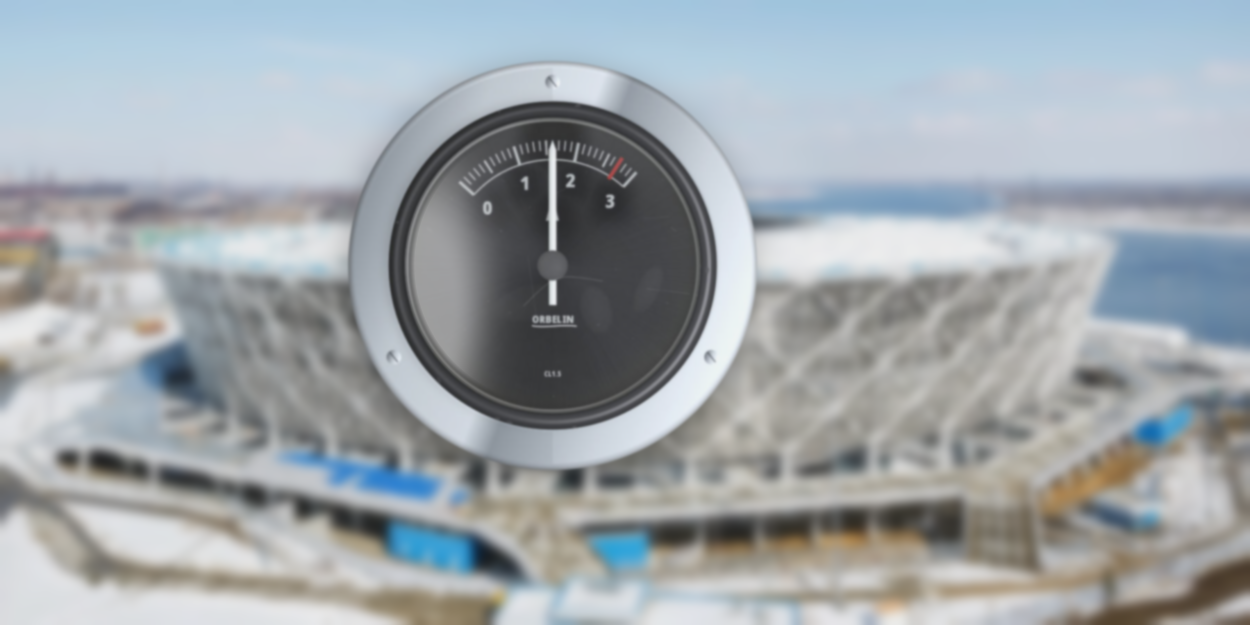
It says {"value": 1.6, "unit": "A"}
